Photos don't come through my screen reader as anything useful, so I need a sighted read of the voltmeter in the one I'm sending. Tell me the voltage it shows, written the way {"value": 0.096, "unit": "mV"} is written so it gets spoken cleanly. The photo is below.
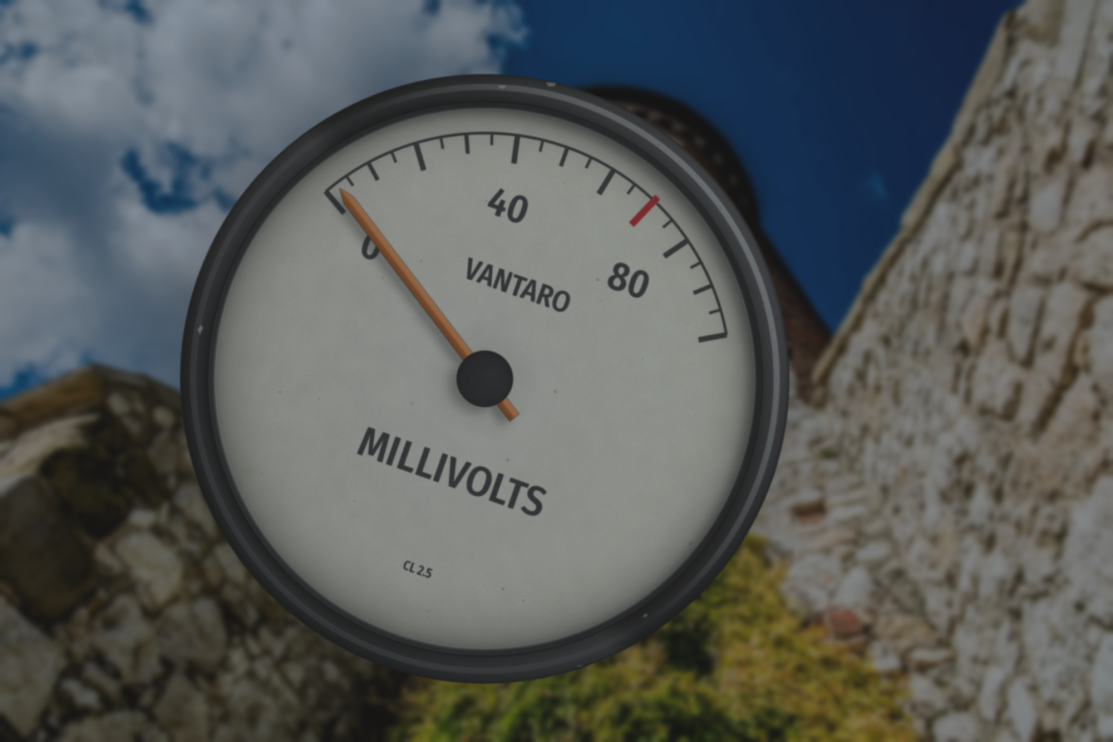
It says {"value": 2.5, "unit": "mV"}
